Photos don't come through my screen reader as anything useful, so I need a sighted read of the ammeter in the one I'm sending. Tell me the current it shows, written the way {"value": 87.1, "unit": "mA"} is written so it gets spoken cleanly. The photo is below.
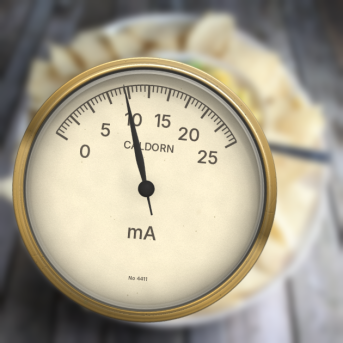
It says {"value": 9.5, "unit": "mA"}
